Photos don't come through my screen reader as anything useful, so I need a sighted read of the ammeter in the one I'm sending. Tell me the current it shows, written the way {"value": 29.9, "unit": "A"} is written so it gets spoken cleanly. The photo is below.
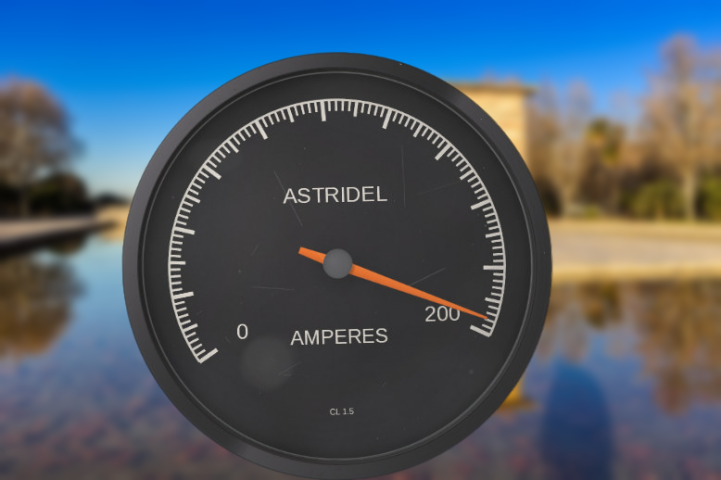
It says {"value": 196, "unit": "A"}
